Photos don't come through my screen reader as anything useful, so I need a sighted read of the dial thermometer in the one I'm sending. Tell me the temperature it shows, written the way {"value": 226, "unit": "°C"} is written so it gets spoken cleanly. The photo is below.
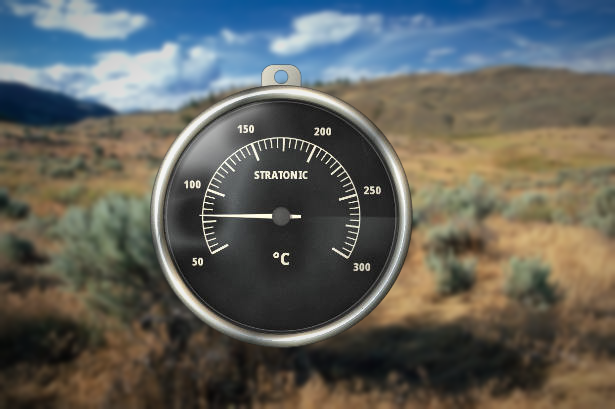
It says {"value": 80, "unit": "°C"}
